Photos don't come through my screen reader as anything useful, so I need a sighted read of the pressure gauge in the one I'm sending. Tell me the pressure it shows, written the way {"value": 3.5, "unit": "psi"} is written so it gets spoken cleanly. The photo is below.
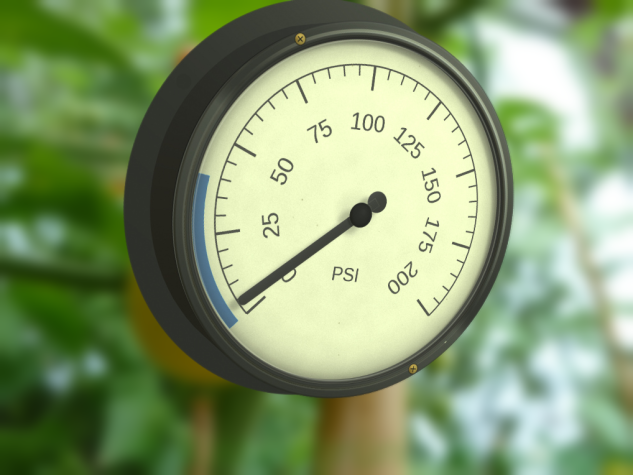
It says {"value": 5, "unit": "psi"}
